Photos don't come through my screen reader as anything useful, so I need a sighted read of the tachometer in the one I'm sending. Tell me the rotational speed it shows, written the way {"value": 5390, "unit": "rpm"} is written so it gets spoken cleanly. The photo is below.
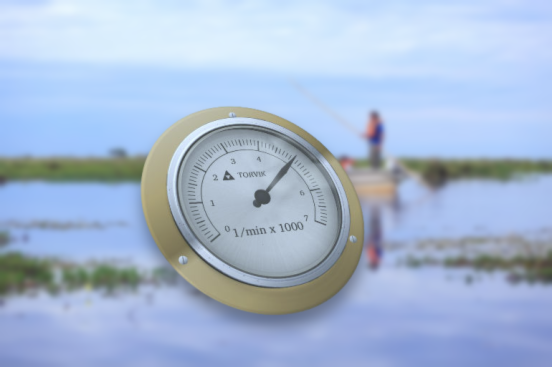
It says {"value": 5000, "unit": "rpm"}
